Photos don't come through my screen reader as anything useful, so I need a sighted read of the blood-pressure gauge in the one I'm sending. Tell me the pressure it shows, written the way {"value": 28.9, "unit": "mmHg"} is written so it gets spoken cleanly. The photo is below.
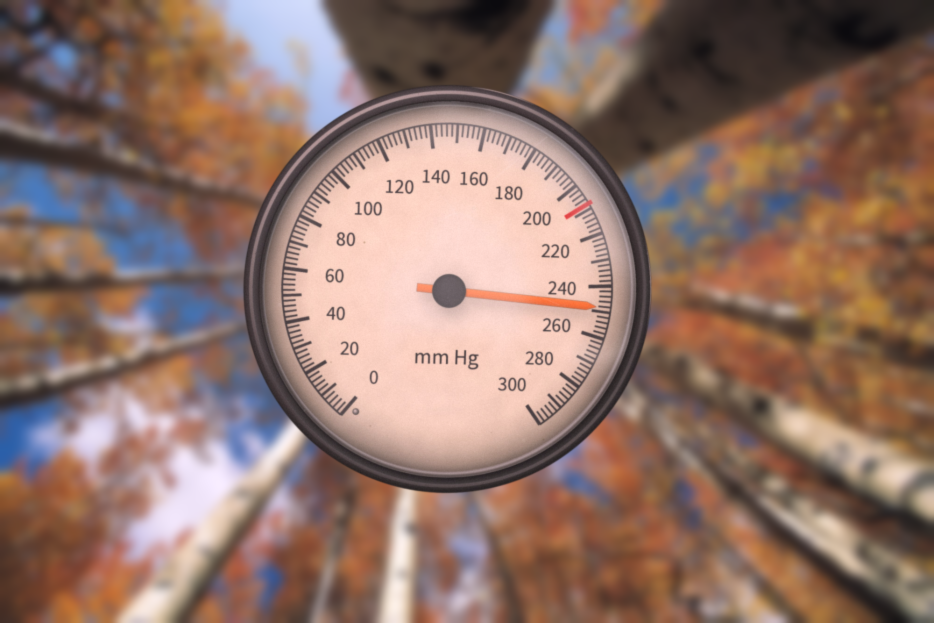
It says {"value": 248, "unit": "mmHg"}
